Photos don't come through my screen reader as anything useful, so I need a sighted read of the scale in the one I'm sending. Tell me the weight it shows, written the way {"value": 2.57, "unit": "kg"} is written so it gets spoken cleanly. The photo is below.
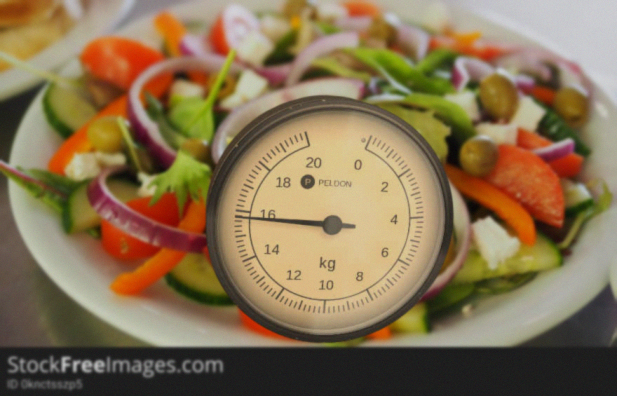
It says {"value": 15.8, "unit": "kg"}
